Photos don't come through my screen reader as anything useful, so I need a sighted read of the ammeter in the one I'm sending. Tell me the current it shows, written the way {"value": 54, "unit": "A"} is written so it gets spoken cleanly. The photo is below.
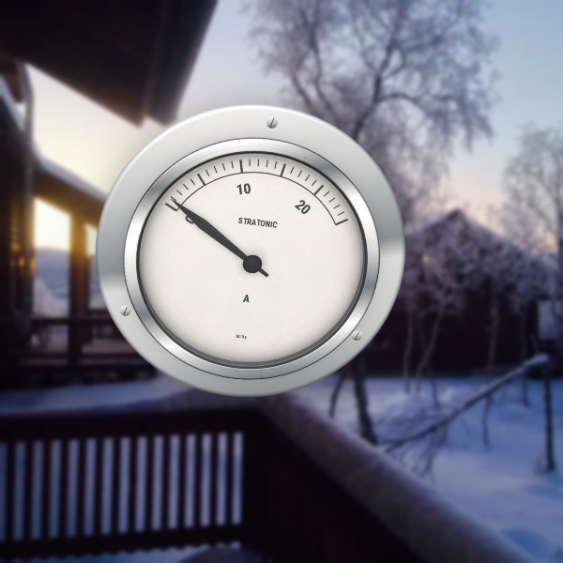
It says {"value": 1, "unit": "A"}
